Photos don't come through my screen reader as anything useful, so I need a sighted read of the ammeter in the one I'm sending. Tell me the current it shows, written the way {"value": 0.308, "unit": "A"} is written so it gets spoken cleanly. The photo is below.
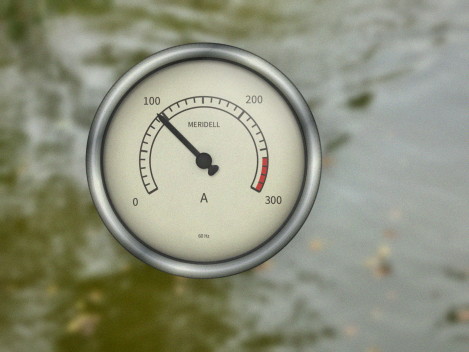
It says {"value": 95, "unit": "A"}
